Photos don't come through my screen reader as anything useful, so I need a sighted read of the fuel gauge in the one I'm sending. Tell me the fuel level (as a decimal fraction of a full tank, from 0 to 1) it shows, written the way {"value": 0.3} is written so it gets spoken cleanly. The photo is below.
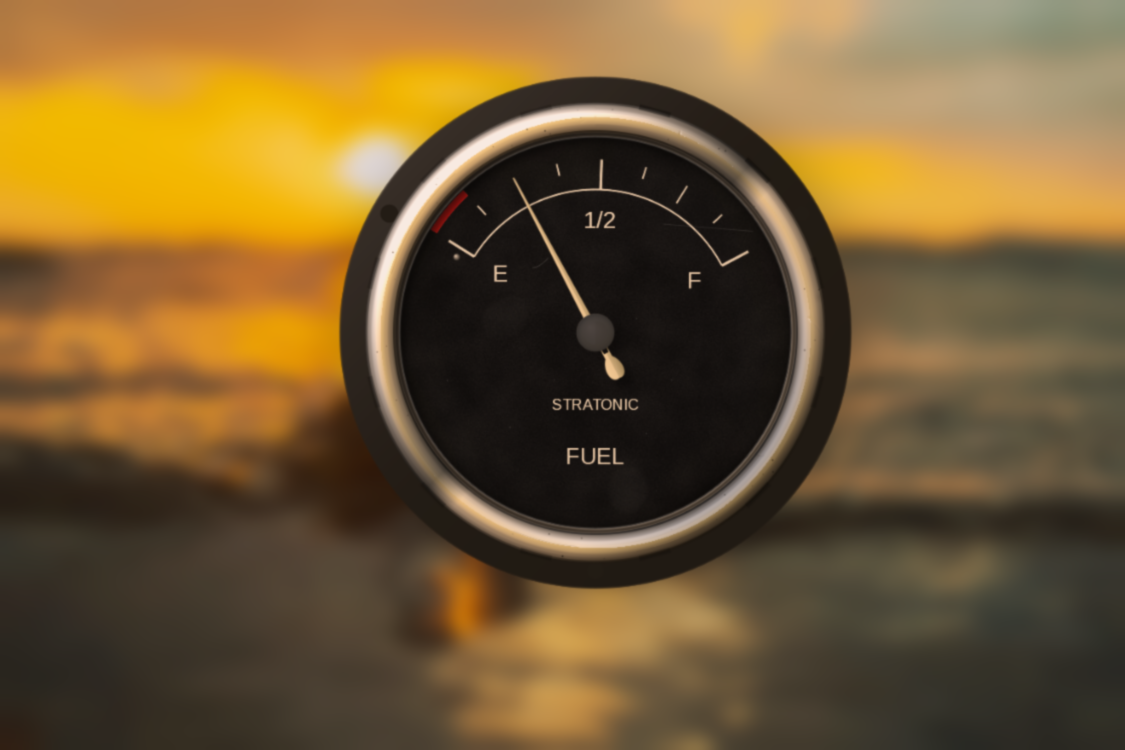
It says {"value": 0.25}
